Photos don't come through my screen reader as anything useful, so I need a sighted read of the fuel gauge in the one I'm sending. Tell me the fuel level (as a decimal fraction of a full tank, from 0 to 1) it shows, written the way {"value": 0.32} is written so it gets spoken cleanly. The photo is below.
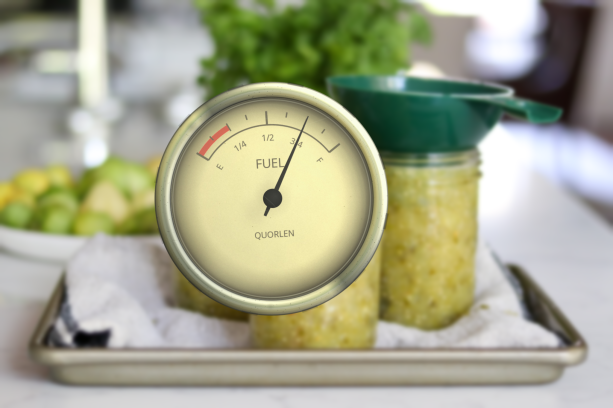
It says {"value": 0.75}
